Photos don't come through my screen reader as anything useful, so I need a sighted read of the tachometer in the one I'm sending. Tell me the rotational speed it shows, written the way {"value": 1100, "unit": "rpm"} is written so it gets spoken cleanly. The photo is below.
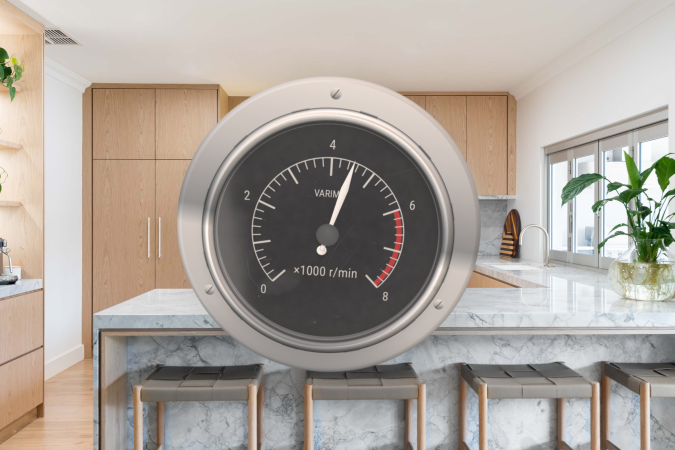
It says {"value": 4500, "unit": "rpm"}
